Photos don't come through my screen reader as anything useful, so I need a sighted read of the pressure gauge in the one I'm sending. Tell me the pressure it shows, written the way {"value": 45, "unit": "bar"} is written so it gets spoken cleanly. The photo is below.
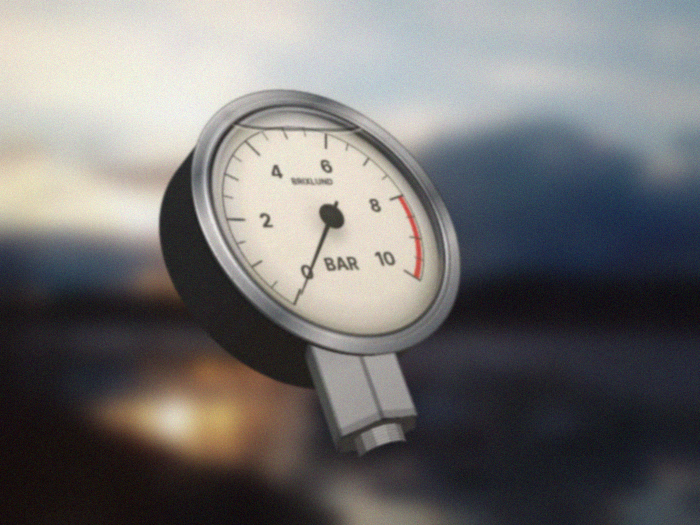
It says {"value": 0, "unit": "bar"}
